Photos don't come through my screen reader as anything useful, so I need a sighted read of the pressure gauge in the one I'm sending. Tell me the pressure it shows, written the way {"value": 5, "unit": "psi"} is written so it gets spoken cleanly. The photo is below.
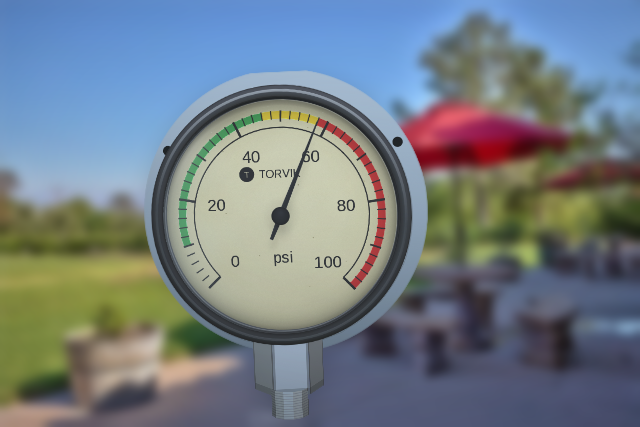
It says {"value": 58, "unit": "psi"}
